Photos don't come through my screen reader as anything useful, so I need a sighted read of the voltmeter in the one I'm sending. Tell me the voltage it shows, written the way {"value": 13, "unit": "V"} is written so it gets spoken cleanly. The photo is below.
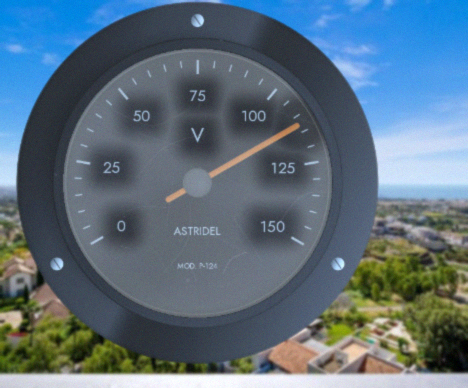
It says {"value": 112.5, "unit": "V"}
